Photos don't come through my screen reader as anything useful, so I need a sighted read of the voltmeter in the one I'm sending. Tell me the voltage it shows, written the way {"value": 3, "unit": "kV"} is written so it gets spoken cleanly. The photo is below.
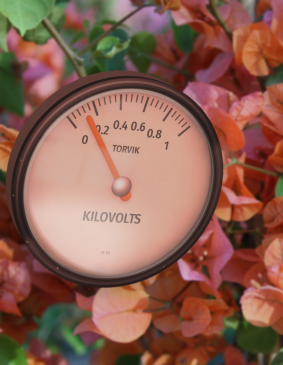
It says {"value": 0.12, "unit": "kV"}
